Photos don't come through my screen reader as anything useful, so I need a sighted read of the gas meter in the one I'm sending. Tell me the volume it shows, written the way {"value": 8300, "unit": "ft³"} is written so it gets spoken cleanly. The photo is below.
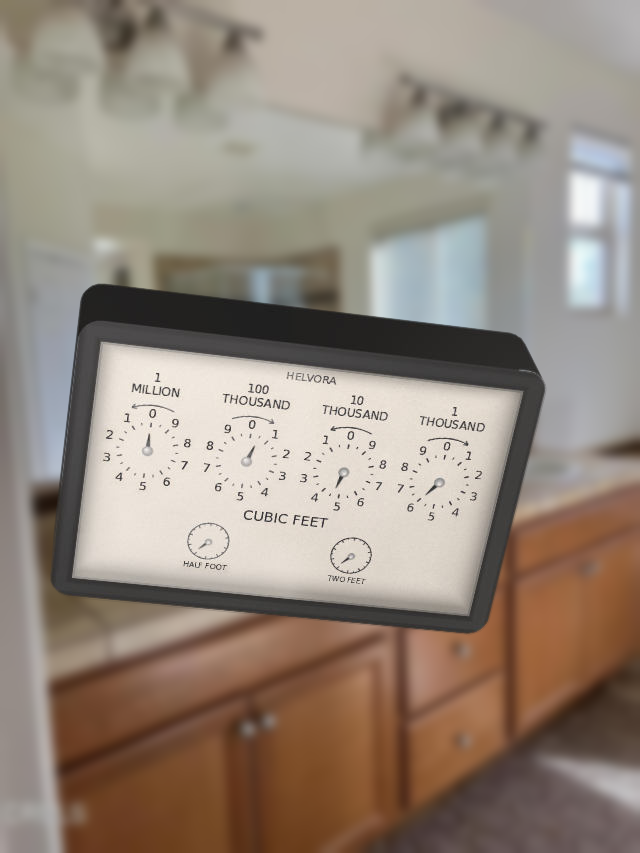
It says {"value": 4600, "unit": "ft³"}
